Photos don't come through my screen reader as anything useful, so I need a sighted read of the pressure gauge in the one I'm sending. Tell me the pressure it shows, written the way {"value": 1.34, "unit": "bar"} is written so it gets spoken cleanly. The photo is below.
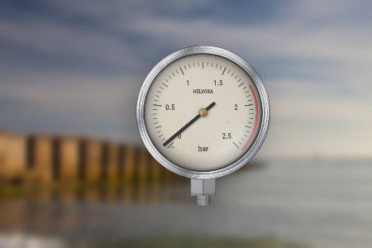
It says {"value": 0.05, "unit": "bar"}
